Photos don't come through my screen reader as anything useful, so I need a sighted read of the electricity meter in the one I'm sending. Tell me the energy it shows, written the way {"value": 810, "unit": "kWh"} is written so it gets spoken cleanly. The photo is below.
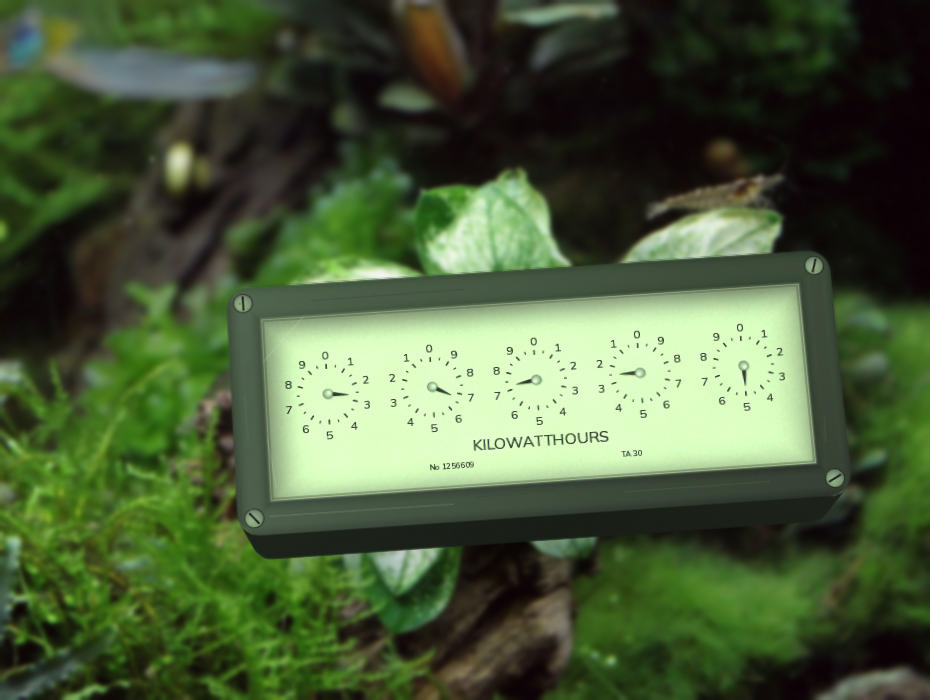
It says {"value": 26725, "unit": "kWh"}
